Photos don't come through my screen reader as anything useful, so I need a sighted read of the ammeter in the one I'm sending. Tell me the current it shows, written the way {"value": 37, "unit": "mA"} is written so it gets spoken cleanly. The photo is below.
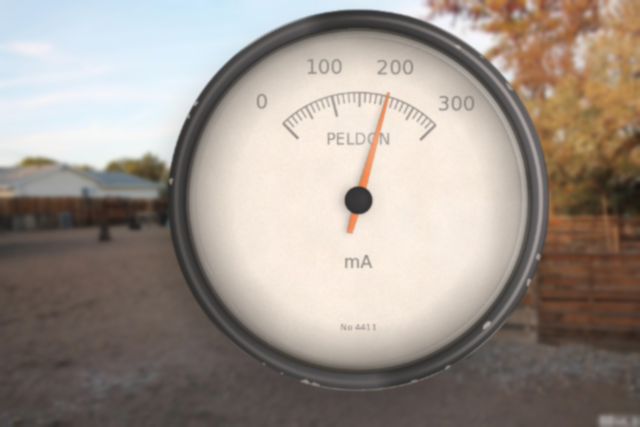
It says {"value": 200, "unit": "mA"}
